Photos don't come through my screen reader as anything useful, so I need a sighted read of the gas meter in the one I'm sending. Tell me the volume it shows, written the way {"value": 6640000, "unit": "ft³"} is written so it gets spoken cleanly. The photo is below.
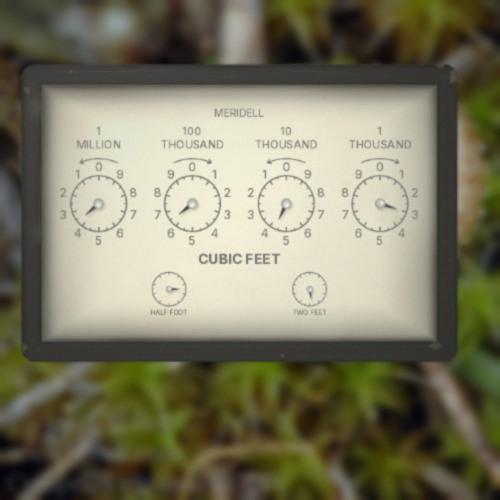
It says {"value": 364300, "unit": "ft³"}
